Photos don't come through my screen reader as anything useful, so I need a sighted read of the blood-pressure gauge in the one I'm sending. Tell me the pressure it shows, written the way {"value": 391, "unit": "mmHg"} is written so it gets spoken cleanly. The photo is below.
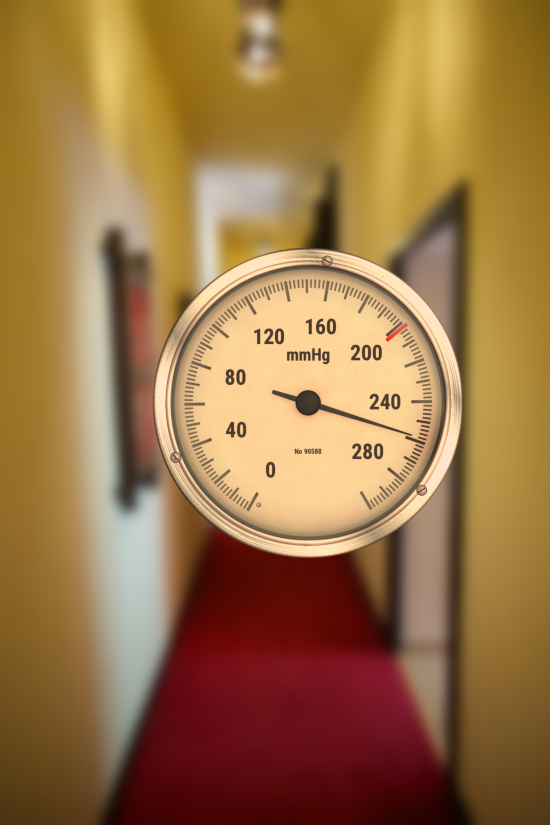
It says {"value": 258, "unit": "mmHg"}
